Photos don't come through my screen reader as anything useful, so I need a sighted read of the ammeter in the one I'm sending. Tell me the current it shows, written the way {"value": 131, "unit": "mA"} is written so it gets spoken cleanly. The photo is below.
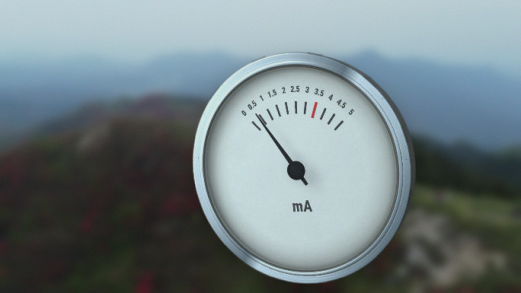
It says {"value": 0.5, "unit": "mA"}
